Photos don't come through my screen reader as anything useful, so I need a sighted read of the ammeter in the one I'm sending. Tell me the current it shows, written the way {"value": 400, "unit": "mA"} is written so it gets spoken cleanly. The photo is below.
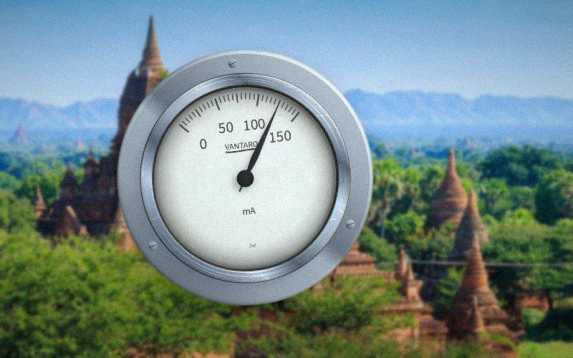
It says {"value": 125, "unit": "mA"}
